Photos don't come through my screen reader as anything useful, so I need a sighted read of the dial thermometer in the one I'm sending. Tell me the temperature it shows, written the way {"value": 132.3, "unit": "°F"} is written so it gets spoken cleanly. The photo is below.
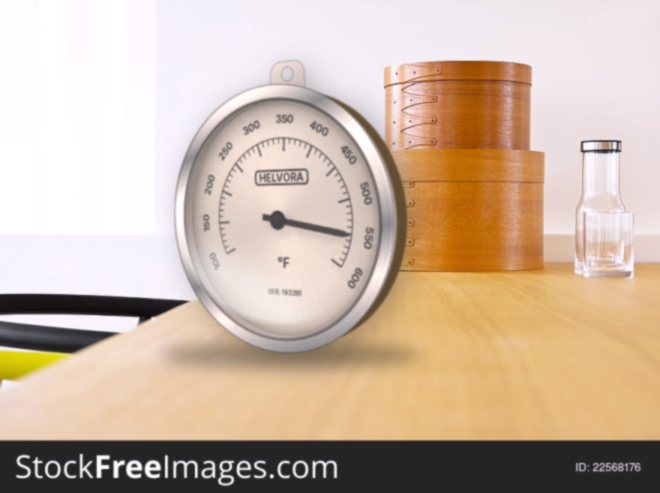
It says {"value": 550, "unit": "°F"}
